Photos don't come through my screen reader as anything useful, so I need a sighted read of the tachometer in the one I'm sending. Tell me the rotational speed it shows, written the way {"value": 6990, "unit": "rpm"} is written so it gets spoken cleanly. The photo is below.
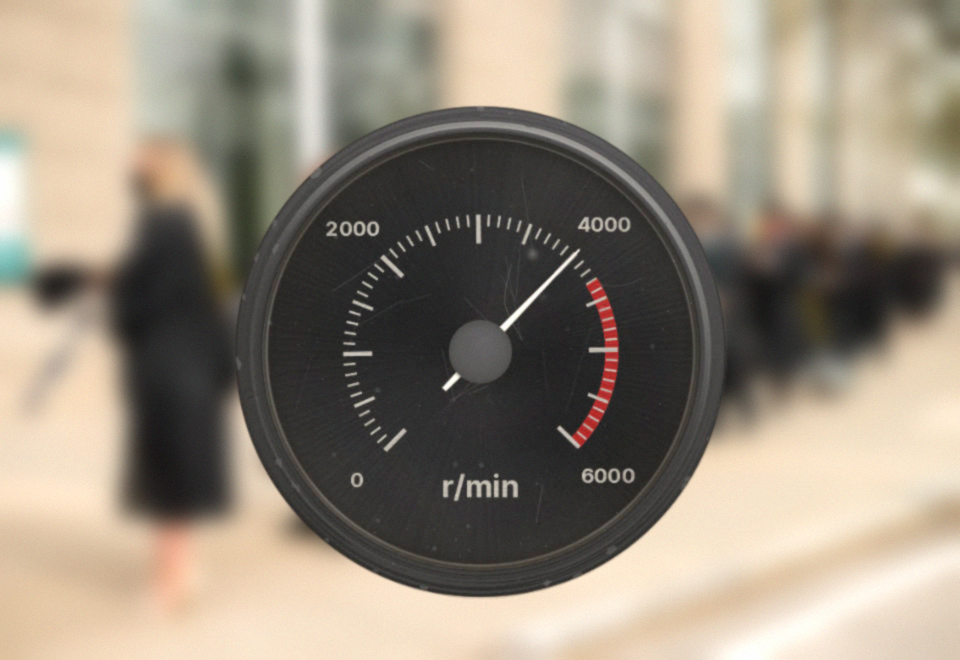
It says {"value": 4000, "unit": "rpm"}
